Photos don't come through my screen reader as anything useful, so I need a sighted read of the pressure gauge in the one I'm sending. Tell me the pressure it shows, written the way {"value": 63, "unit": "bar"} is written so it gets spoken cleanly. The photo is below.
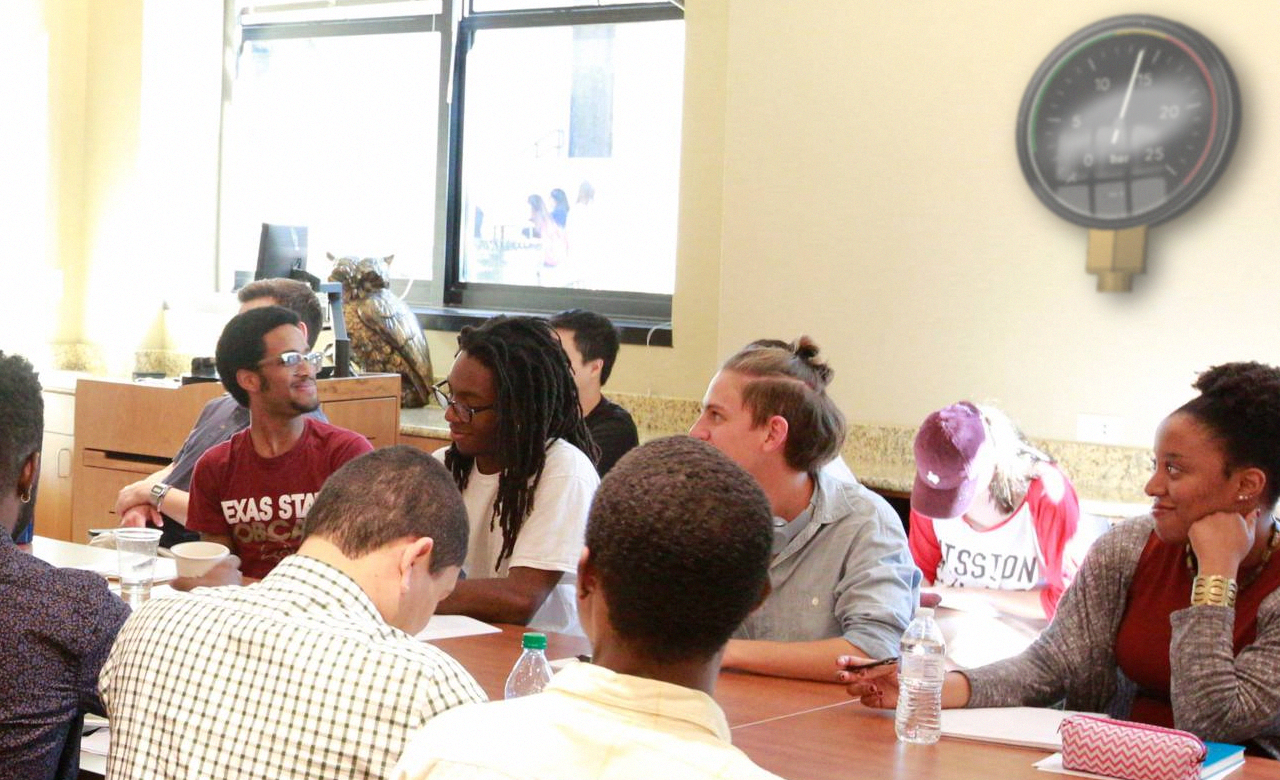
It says {"value": 14, "unit": "bar"}
